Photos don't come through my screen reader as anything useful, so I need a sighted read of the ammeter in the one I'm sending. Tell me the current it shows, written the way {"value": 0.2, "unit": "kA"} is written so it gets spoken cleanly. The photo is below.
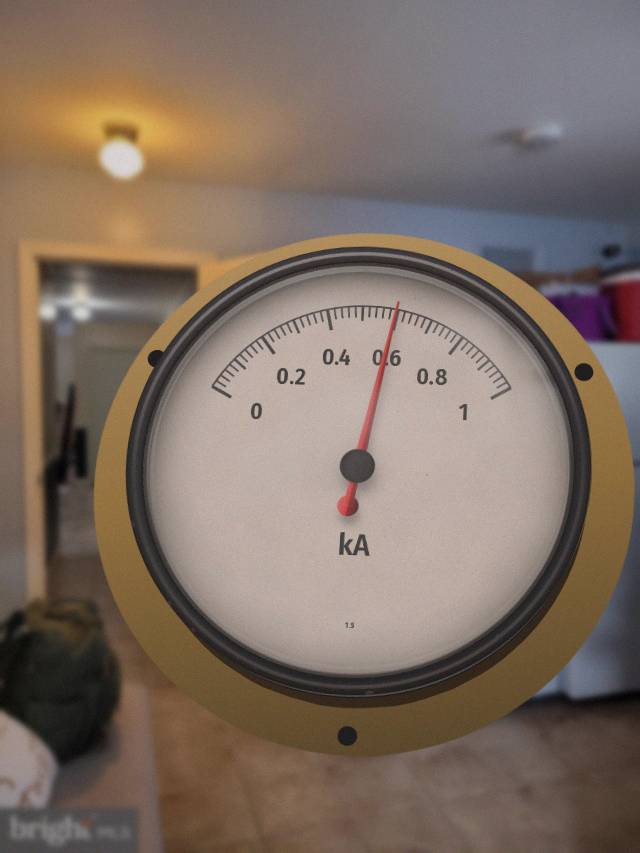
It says {"value": 0.6, "unit": "kA"}
